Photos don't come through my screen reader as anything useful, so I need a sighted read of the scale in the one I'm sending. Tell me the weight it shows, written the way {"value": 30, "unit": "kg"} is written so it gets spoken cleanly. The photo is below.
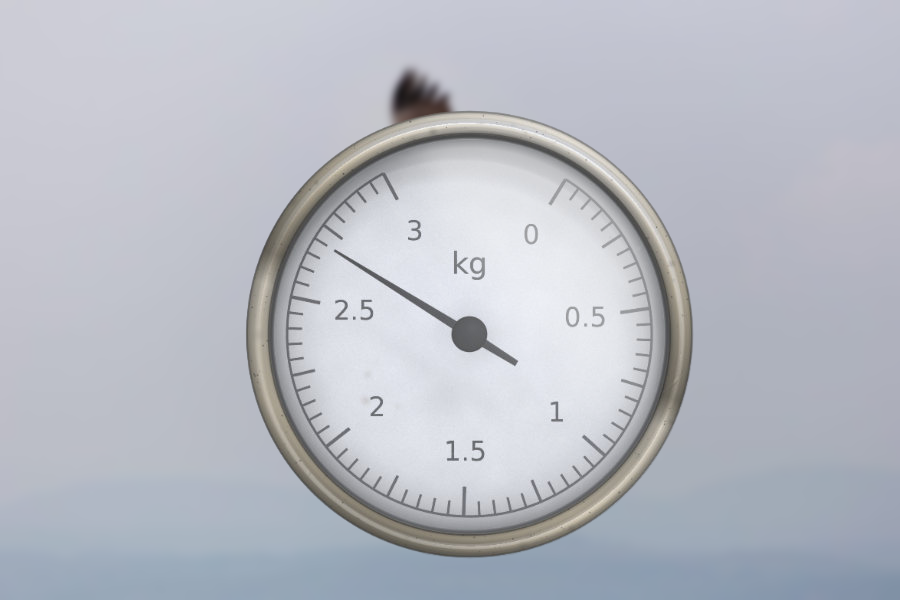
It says {"value": 2.7, "unit": "kg"}
